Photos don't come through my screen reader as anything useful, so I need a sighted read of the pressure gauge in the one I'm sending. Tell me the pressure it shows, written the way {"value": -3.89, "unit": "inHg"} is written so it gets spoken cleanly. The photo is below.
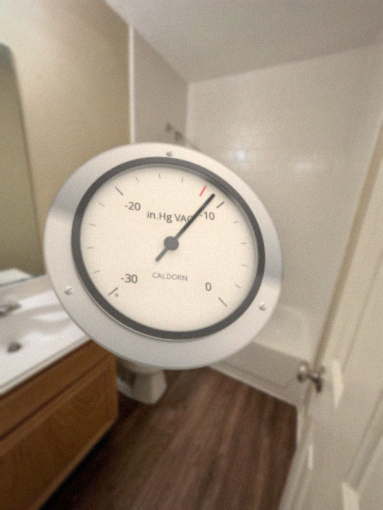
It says {"value": -11, "unit": "inHg"}
